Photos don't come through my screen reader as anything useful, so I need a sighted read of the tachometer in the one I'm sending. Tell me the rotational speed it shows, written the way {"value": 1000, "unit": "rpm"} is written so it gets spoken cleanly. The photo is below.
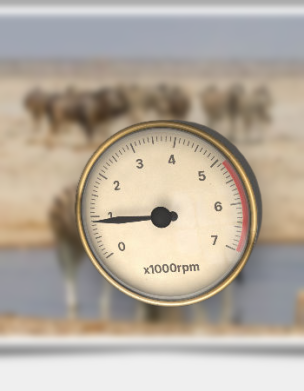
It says {"value": 900, "unit": "rpm"}
